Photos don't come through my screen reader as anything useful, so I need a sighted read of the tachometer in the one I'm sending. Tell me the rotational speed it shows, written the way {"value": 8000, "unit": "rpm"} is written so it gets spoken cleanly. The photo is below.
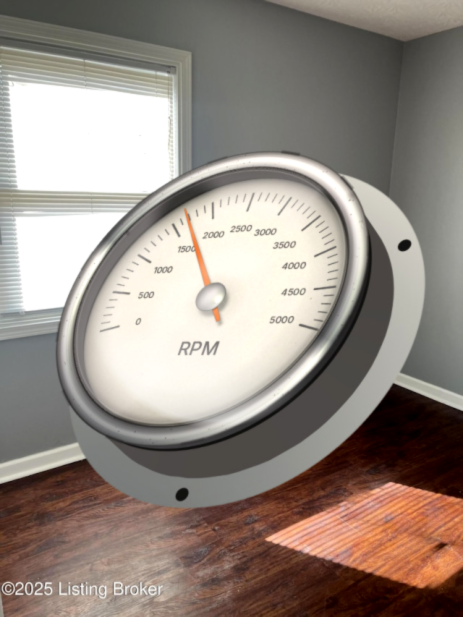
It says {"value": 1700, "unit": "rpm"}
